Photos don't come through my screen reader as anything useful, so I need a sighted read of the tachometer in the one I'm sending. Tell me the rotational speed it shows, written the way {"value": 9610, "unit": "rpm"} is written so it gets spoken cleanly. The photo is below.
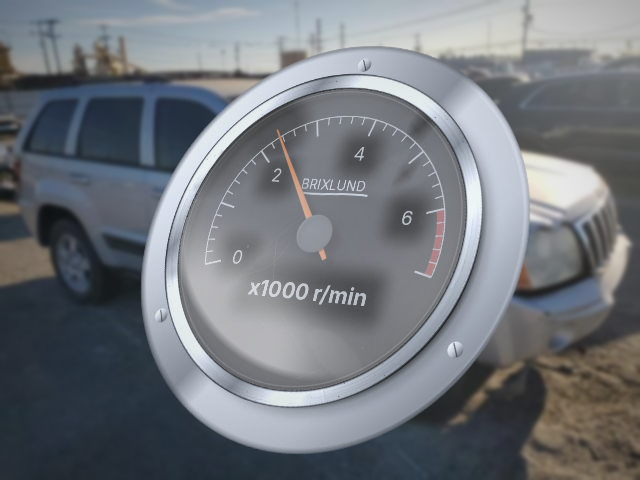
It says {"value": 2400, "unit": "rpm"}
